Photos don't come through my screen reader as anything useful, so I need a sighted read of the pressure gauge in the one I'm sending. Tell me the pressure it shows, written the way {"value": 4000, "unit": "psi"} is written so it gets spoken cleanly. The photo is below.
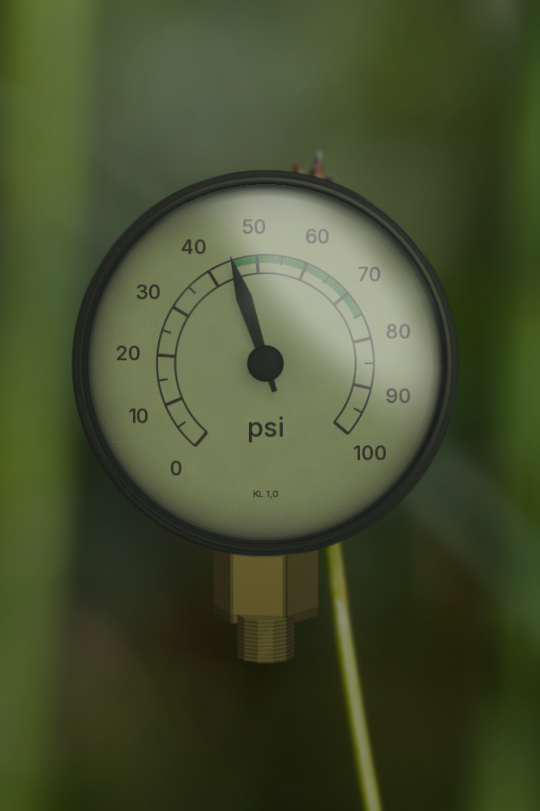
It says {"value": 45, "unit": "psi"}
